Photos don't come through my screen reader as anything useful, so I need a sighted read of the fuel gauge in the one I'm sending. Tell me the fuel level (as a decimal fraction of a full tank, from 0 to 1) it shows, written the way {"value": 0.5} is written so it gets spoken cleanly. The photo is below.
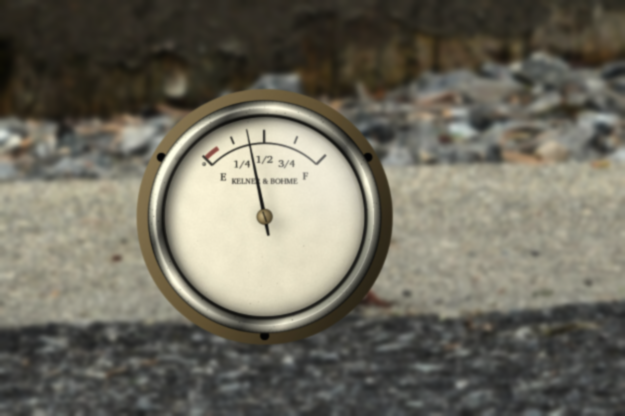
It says {"value": 0.375}
